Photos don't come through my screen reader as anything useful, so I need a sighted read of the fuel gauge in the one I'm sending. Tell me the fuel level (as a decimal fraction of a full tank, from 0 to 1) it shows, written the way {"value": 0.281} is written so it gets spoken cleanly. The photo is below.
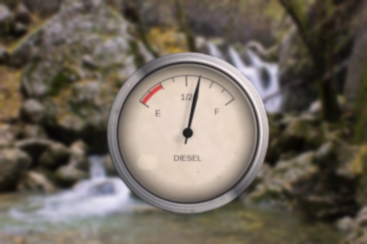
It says {"value": 0.625}
